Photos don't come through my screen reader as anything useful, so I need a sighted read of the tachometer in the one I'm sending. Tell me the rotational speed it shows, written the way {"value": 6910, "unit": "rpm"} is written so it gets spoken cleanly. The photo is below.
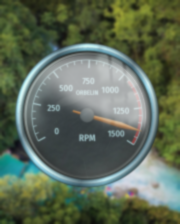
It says {"value": 1400, "unit": "rpm"}
